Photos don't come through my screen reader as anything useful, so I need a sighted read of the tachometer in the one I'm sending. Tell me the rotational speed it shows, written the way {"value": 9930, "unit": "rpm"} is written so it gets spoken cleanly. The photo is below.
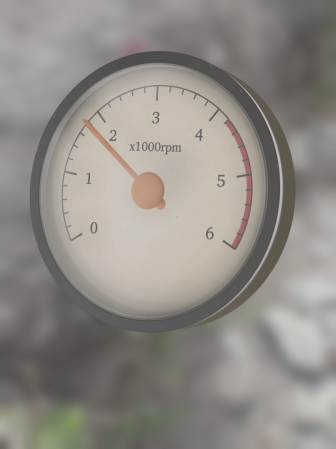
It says {"value": 1800, "unit": "rpm"}
